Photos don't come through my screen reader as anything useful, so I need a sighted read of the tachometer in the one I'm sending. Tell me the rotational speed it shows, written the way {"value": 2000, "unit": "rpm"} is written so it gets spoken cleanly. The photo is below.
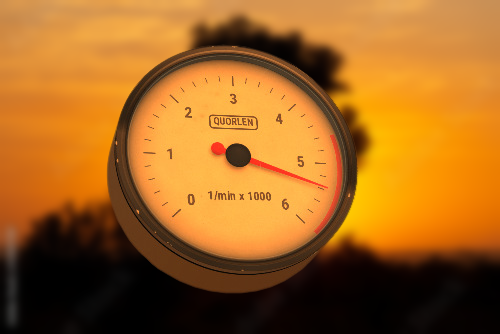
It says {"value": 5400, "unit": "rpm"}
